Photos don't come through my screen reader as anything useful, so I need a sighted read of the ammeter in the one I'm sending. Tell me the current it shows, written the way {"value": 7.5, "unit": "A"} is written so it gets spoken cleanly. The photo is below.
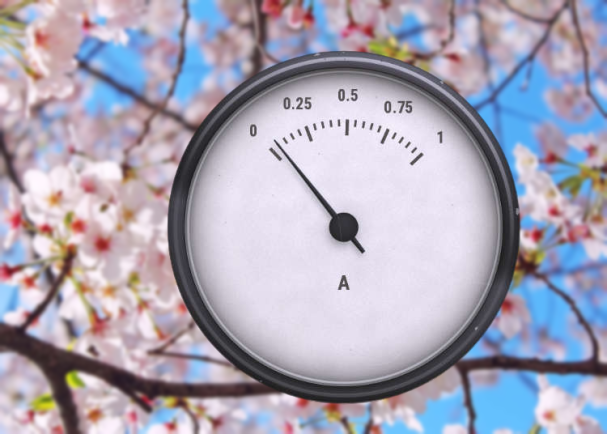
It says {"value": 0.05, "unit": "A"}
